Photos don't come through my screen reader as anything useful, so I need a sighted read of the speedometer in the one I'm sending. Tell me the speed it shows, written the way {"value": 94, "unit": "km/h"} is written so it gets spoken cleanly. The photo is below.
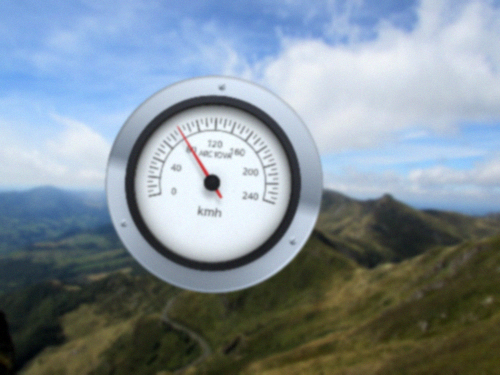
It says {"value": 80, "unit": "km/h"}
